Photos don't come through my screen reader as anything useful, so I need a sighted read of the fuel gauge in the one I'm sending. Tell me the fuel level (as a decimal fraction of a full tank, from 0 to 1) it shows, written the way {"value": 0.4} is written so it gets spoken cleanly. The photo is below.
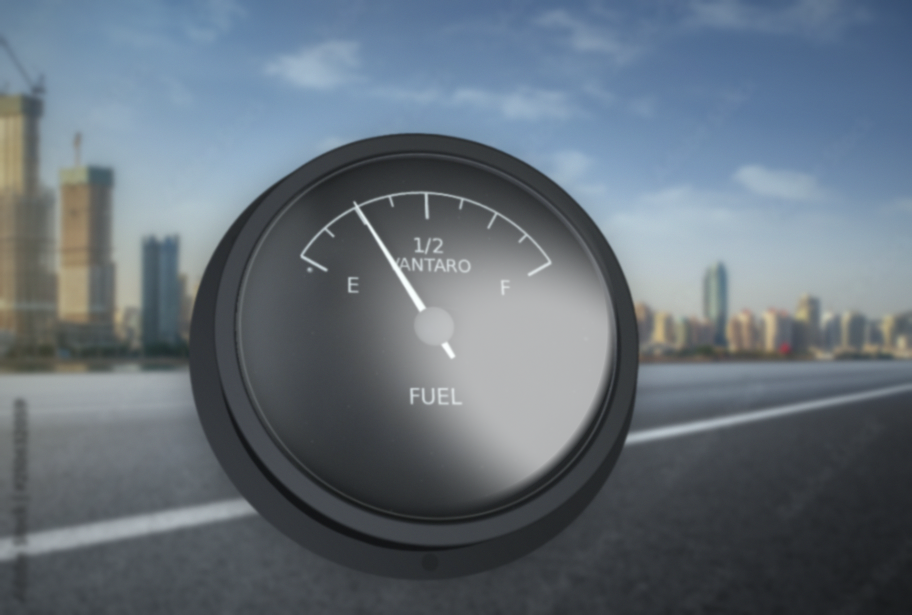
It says {"value": 0.25}
